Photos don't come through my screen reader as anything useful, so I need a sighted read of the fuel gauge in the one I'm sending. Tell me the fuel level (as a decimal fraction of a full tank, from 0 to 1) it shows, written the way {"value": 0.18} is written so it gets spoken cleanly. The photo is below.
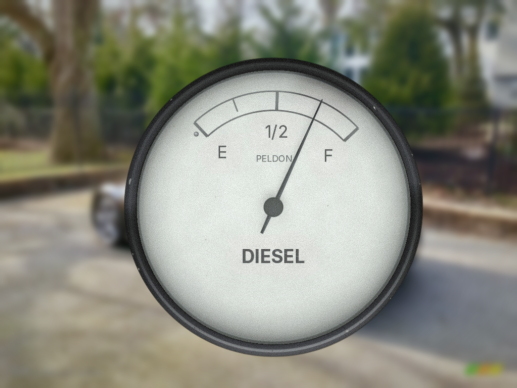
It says {"value": 0.75}
